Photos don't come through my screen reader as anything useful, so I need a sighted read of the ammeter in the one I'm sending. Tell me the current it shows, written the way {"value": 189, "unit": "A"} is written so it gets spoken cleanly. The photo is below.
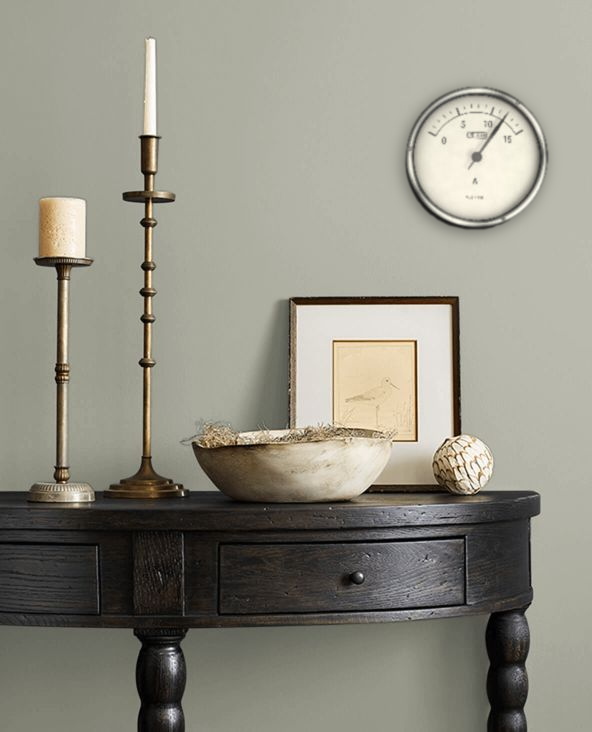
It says {"value": 12, "unit": "A"}
